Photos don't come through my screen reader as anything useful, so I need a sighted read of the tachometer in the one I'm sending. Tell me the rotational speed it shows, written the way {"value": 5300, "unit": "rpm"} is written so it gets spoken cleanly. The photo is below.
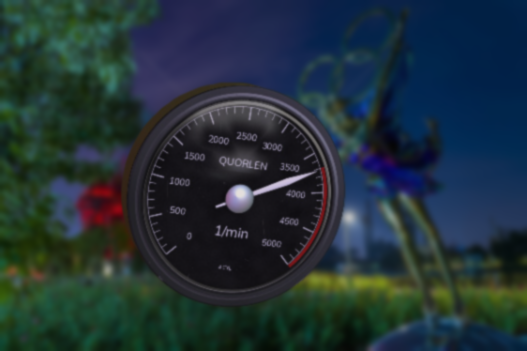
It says {"value": 3700, "unit": "rpm"}
